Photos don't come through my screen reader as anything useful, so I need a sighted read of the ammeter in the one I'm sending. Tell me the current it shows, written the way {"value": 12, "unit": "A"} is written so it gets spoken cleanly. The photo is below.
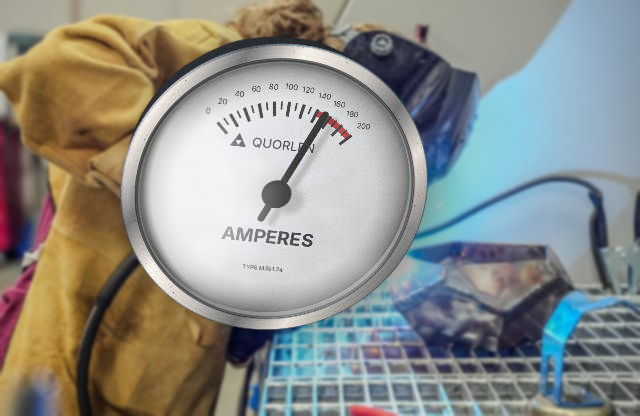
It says {"value": 150, "unit": "A"}
